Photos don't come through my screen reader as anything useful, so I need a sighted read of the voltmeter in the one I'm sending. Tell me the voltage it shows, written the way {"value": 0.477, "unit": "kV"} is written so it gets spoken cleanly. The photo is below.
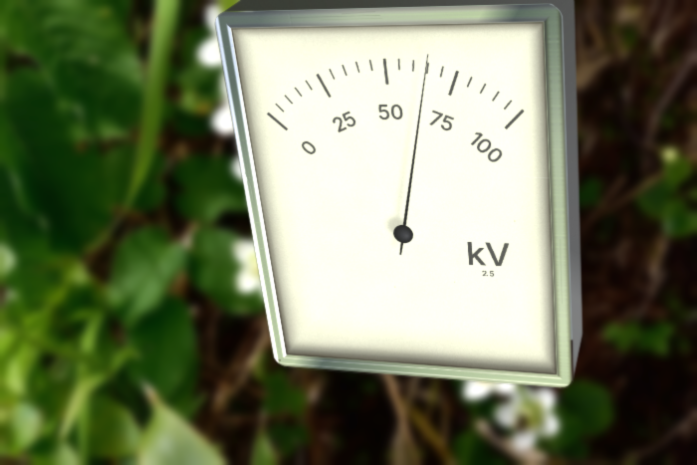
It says {"value": 65, "unit": "kV"}
